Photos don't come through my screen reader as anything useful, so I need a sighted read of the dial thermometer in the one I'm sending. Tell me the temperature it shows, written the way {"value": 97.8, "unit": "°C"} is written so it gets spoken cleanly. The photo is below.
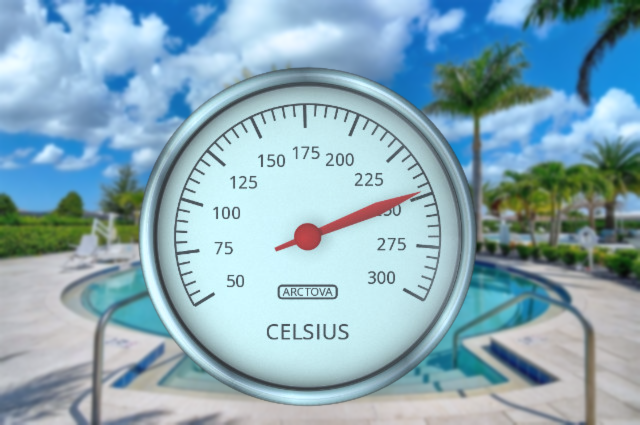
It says {"value": 247.5, "unit": "°C"}
